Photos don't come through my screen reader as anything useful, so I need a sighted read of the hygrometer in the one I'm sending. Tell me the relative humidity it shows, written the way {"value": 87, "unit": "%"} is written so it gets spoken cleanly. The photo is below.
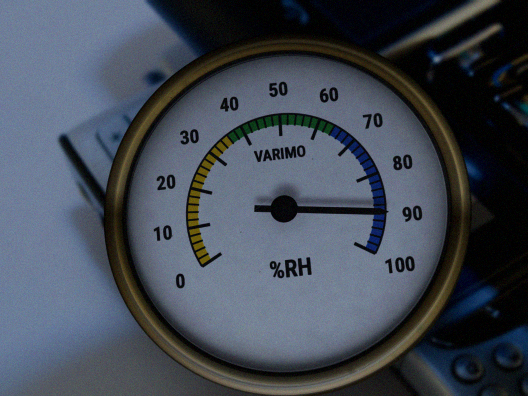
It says {"value": 90, "unit": "%"}
